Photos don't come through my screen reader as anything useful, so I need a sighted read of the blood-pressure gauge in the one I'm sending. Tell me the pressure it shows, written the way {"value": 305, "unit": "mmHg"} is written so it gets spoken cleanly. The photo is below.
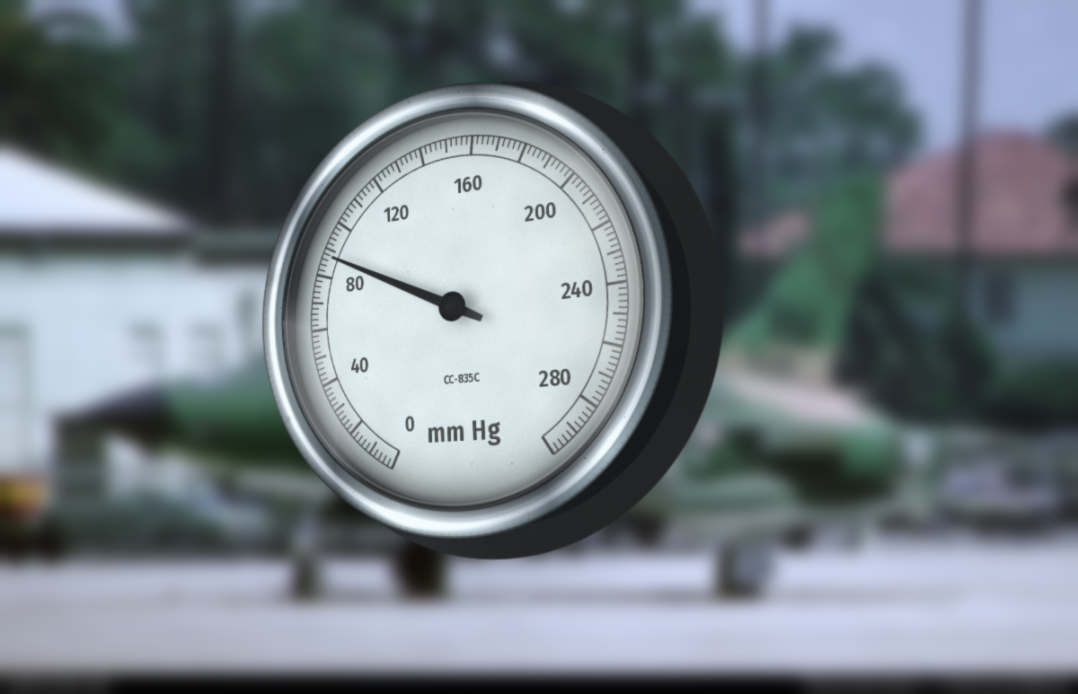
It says {"value": 88, "unit": "mmHg"}
